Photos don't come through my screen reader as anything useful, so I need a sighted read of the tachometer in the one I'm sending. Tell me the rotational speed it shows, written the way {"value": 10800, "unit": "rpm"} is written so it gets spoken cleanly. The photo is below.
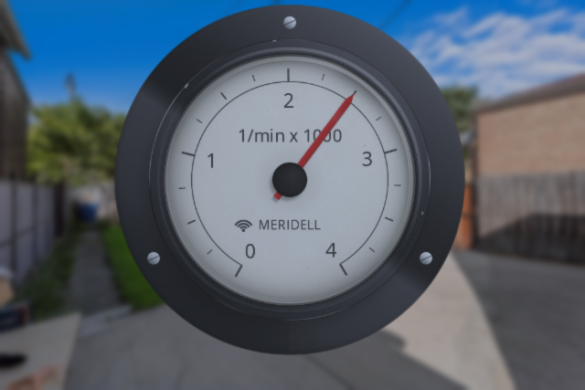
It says {"value": 2500, "unit": "rpm"}
